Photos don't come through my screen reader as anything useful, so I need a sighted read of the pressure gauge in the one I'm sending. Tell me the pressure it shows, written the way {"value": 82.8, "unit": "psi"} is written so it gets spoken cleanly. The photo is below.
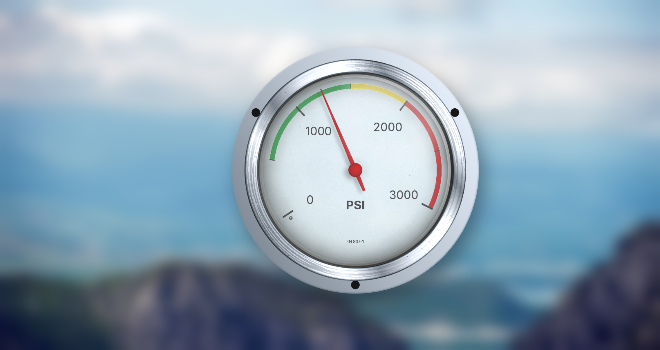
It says {"value": 1250, "unit": "psi"}
